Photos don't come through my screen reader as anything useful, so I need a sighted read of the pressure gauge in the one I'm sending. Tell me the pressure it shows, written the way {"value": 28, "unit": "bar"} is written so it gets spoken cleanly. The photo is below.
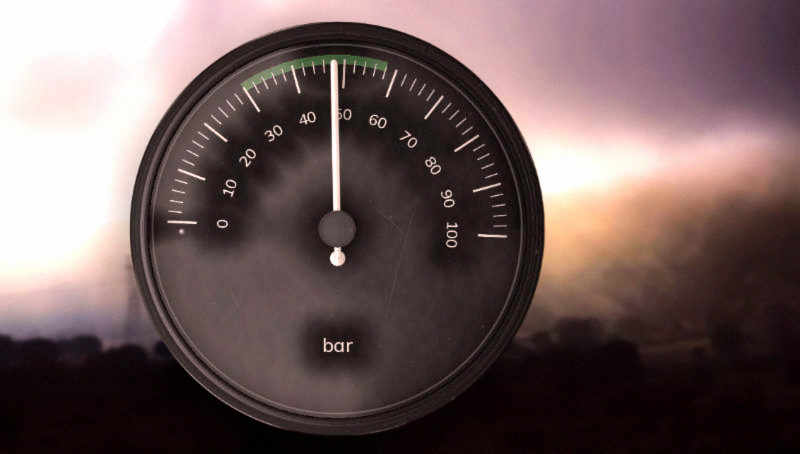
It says {"value": 48, "unit": "bar"}
